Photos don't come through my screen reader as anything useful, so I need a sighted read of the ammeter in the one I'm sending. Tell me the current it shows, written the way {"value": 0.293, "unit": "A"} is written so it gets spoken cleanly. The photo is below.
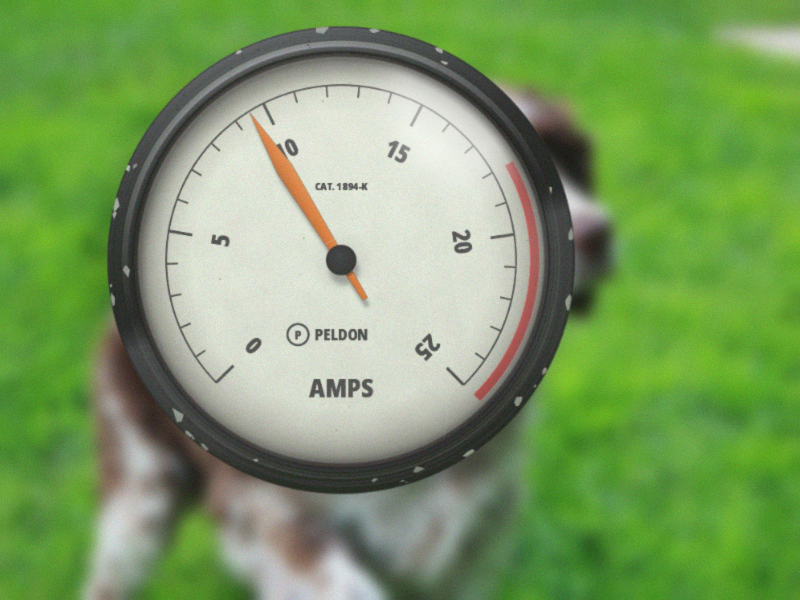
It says {"value": 9.5, "unit": "A"}
